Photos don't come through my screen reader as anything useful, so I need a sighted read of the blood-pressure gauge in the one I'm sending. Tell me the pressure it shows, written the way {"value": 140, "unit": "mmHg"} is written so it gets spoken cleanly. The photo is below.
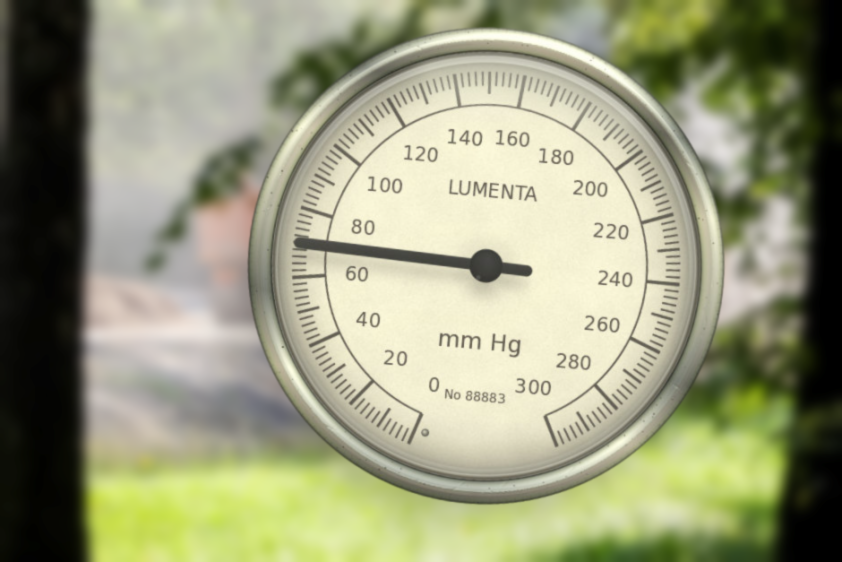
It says {"value": 70, "unit": "mmHg"}
